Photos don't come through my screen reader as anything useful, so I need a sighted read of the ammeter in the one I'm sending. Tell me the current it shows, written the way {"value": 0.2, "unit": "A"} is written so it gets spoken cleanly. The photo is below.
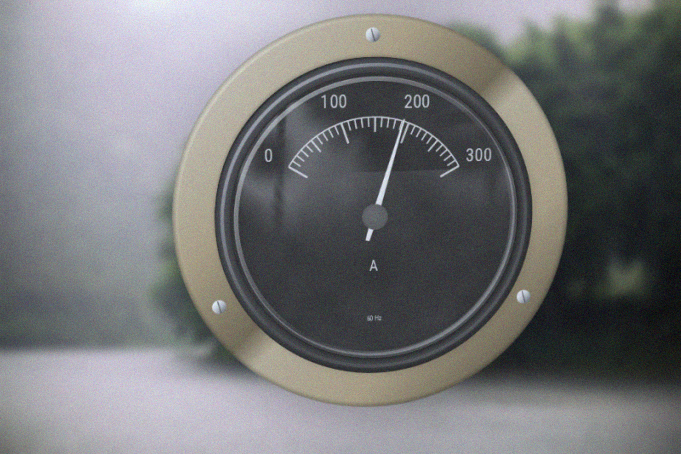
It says {"value": 190, "unit": "A"}
